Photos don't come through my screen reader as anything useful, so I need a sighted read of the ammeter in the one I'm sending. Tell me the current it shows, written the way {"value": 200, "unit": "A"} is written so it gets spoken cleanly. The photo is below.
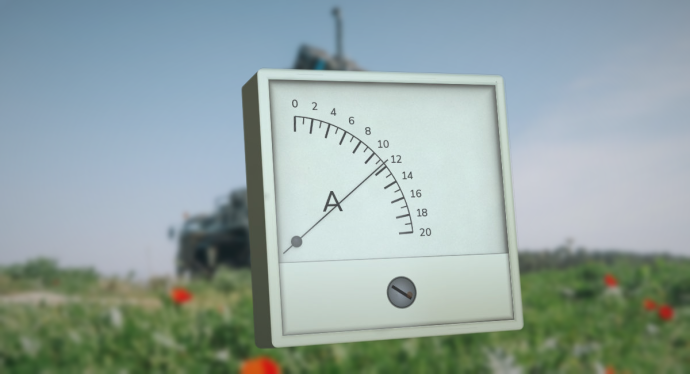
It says {"value": 11.5, "unit": "A"}
